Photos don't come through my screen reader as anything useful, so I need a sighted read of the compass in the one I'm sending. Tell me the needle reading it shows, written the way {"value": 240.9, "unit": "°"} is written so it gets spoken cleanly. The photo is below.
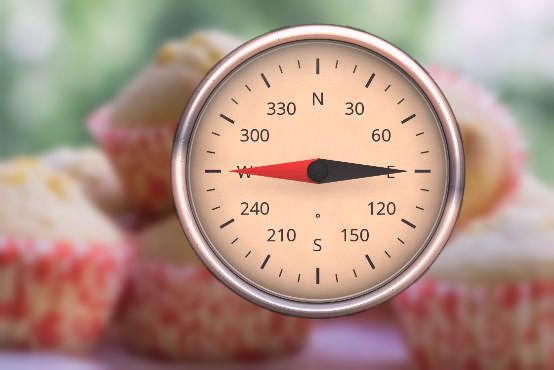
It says {"value": 270, "unit": "°"}
